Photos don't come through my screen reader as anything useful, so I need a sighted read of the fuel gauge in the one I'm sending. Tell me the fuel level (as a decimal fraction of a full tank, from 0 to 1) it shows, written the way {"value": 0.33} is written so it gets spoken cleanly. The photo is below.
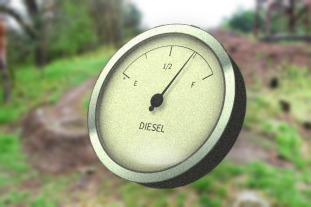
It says {"value": 0.75}
